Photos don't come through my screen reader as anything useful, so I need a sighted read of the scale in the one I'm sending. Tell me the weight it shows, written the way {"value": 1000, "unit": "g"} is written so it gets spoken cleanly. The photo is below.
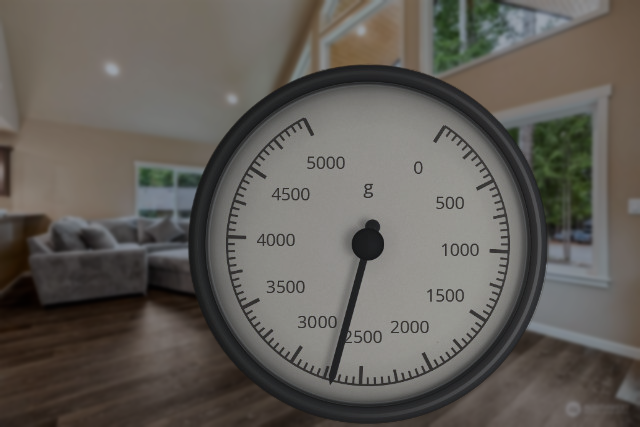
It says {"value": 2700, "unit": "g"}
